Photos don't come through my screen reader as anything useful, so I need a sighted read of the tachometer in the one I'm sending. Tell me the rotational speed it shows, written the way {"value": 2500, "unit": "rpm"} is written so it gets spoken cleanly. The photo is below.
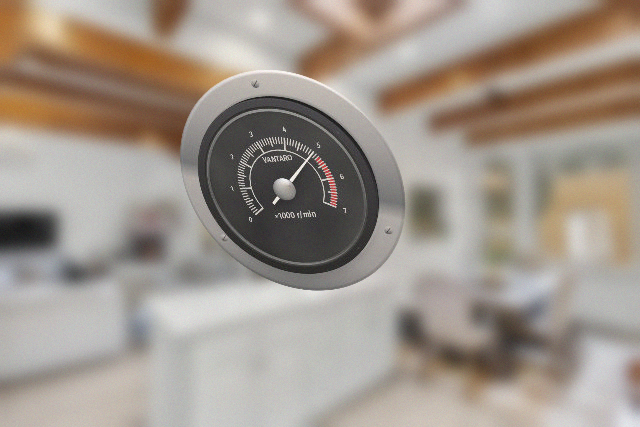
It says {"value": 5000, "unit": "rpm"}
